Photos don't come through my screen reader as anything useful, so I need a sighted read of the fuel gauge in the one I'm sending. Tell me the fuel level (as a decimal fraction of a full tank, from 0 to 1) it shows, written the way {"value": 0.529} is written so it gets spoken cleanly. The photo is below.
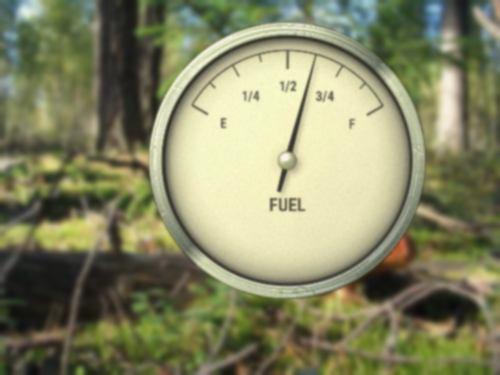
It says {"value": 0.625}
